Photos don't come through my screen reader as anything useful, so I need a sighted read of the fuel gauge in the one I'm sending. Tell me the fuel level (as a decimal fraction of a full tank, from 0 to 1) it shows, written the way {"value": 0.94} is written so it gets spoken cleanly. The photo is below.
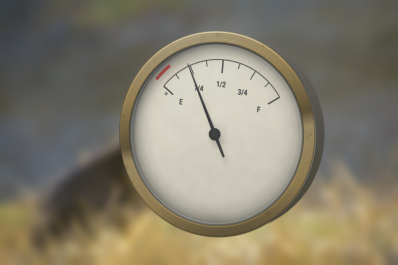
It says {"value": 0.25}
